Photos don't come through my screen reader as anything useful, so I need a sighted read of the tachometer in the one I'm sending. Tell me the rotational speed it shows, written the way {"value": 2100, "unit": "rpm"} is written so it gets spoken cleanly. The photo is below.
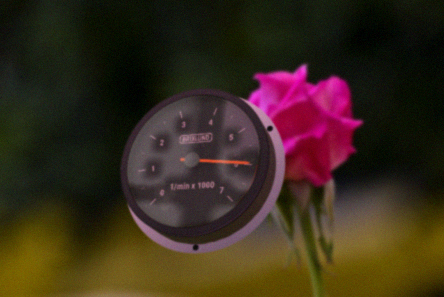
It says {"value": 6000, "unit": "rpm"}
